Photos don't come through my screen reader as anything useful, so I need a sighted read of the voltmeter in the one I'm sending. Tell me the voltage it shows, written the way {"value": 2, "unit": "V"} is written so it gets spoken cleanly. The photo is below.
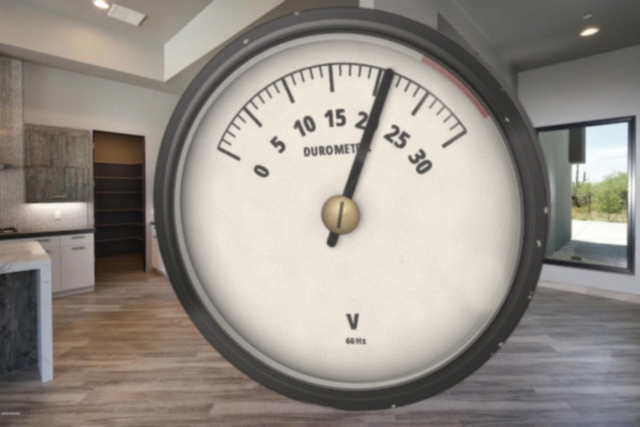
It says {"value": 21, "unit": "V"}
